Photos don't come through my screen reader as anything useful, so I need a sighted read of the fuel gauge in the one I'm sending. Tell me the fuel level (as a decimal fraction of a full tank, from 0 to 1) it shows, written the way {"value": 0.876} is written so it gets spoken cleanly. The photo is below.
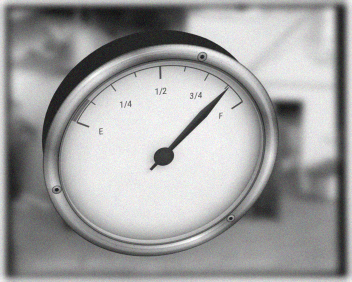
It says {"value": 0.875}
